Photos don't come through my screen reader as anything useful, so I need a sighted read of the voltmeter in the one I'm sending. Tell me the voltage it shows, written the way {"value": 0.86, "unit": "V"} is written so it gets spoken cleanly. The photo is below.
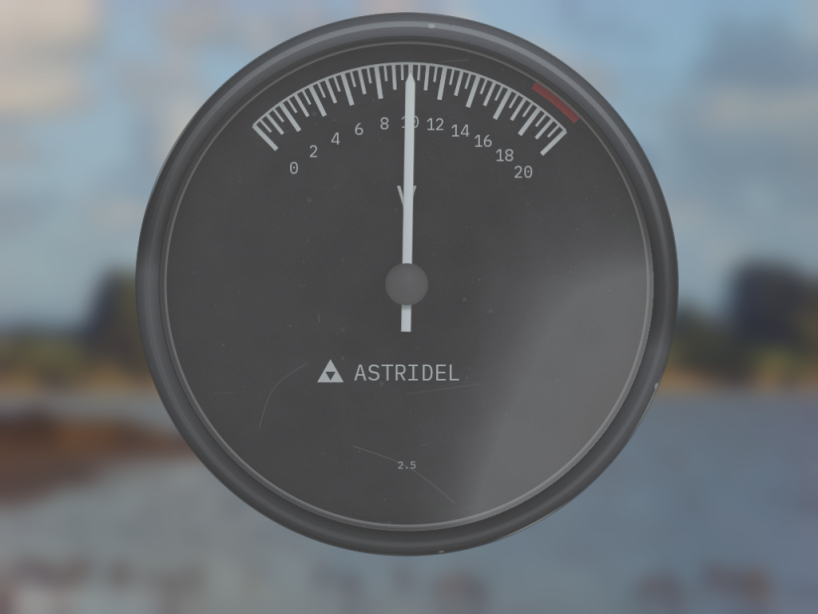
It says {"value": 10, "unit": "V"}
